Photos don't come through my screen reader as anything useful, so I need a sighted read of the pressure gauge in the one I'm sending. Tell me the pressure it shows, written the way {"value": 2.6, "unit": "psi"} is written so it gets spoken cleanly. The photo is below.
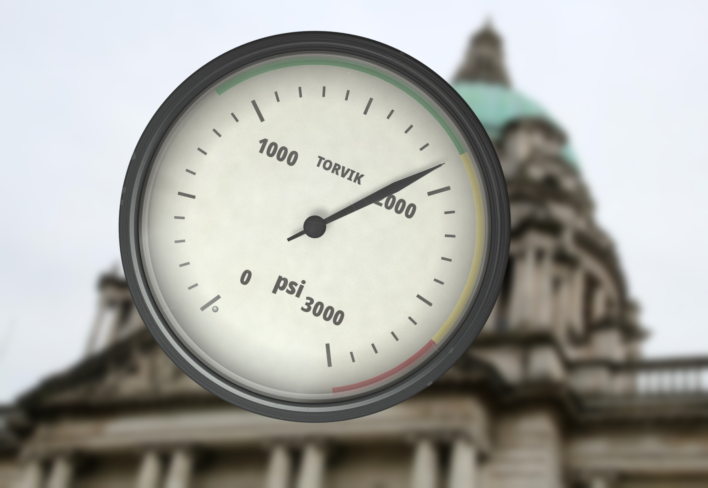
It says {"value": 1900, "unit": "psi"}
